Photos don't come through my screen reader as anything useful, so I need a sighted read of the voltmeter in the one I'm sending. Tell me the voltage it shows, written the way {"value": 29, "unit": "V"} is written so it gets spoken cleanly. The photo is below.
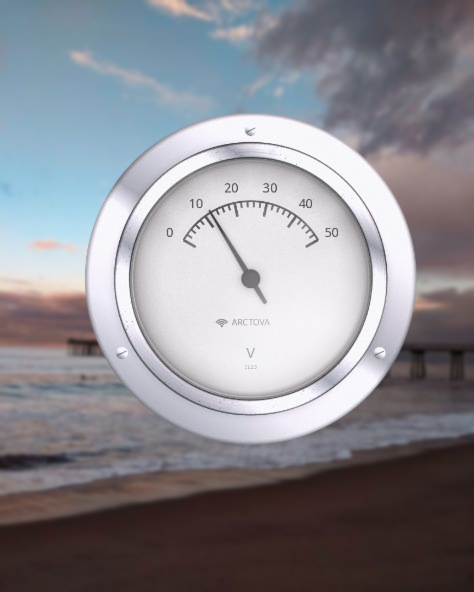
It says {"value": 12, "unit": "V"}
